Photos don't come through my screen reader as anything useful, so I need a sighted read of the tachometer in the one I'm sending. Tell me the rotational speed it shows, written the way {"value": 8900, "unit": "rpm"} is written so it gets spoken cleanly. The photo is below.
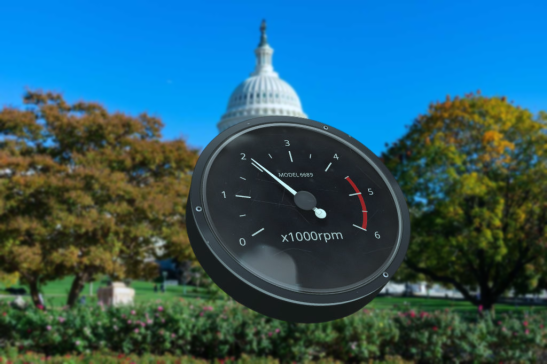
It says {"value": 2000, "unit": "rpm"}
